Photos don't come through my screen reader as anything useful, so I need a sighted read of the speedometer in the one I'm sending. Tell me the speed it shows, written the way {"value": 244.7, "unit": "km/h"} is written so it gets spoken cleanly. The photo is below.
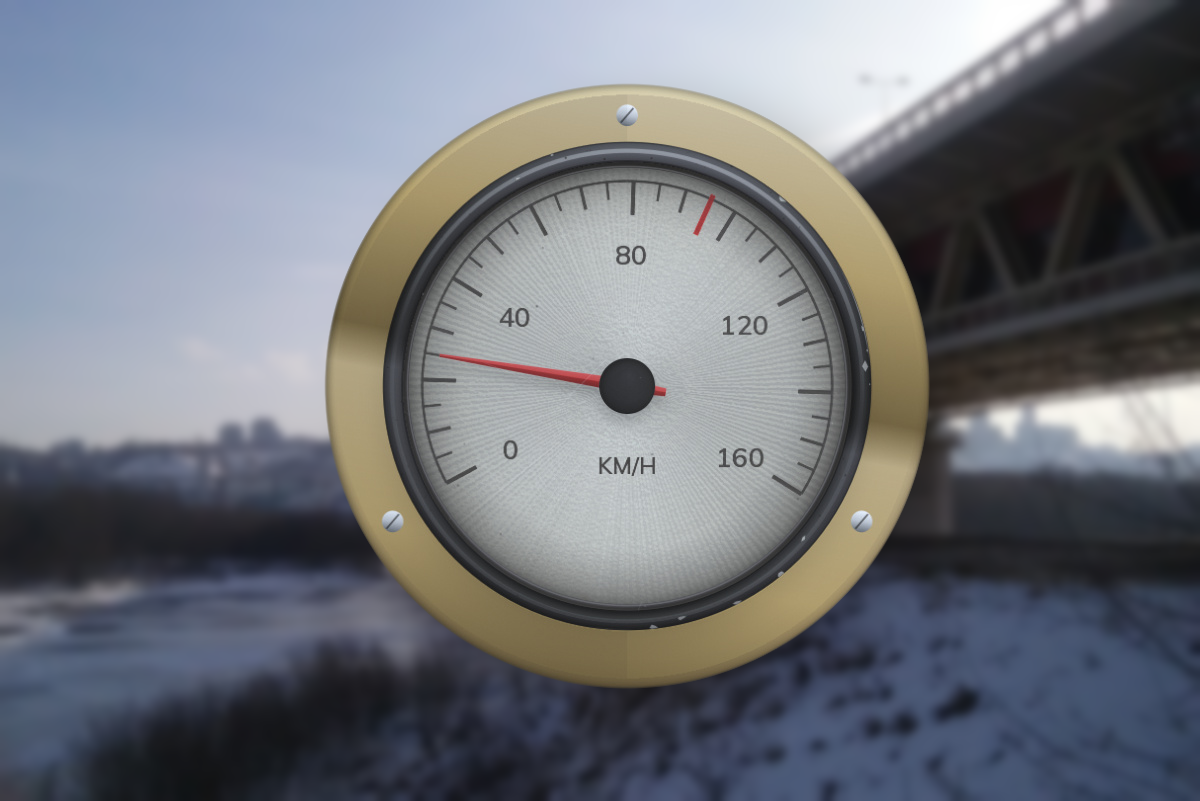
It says {"value": 25, "unit": "km/h"}
